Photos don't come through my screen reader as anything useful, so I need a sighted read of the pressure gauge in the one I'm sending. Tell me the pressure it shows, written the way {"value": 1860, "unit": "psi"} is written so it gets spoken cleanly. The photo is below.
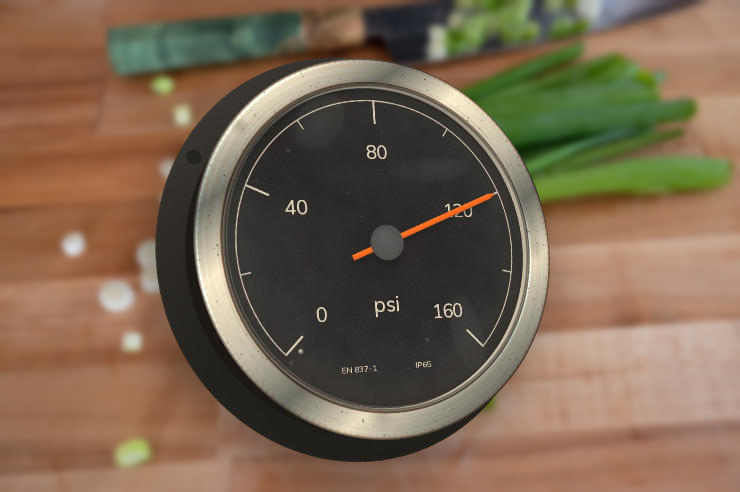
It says {"value": 120, "unit": "psi"}
